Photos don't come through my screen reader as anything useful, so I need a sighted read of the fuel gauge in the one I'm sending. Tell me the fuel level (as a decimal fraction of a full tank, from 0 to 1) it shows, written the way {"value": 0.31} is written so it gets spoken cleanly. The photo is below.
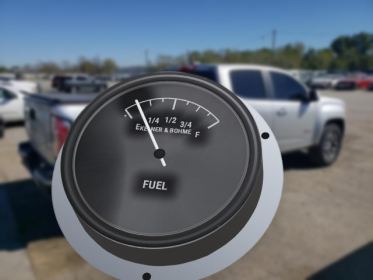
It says {"value": 0.125}
